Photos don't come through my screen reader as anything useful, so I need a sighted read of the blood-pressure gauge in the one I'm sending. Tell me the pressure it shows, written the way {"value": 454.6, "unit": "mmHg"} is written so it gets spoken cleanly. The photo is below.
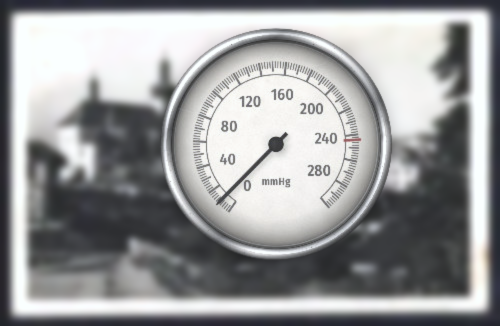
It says {"value": 10, "unit": "mmHg"}
